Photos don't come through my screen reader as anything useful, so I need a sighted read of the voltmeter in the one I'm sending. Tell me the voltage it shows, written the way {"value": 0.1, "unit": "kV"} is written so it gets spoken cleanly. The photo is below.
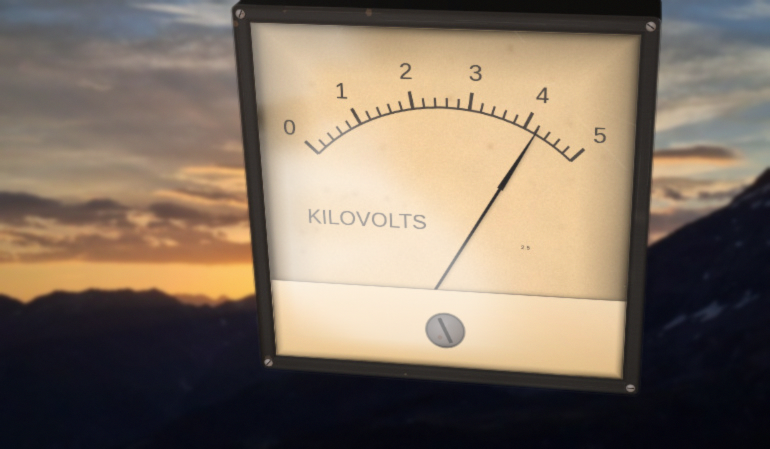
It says {"value": 4.2, "unit": "kV"}
